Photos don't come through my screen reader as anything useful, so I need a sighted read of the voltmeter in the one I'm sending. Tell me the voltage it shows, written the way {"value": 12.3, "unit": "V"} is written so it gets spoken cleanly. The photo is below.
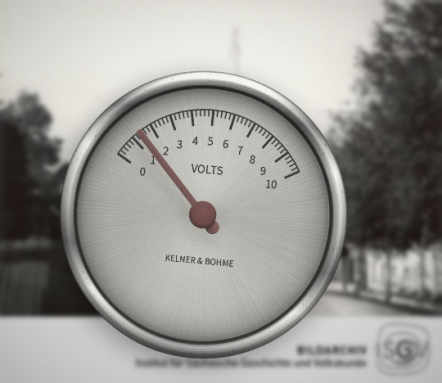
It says {"value": 1.4, "unit": "V"}
